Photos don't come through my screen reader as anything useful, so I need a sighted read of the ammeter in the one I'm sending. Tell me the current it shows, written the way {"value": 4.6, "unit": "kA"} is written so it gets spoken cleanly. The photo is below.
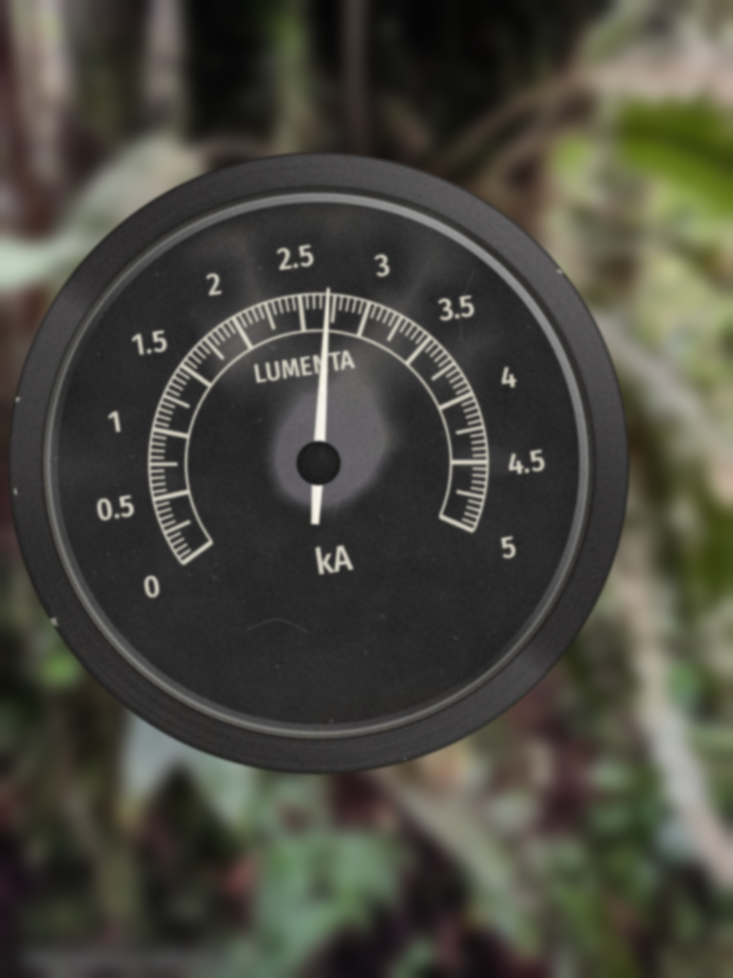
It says {"value": 2.7, "unit": "kA"}
